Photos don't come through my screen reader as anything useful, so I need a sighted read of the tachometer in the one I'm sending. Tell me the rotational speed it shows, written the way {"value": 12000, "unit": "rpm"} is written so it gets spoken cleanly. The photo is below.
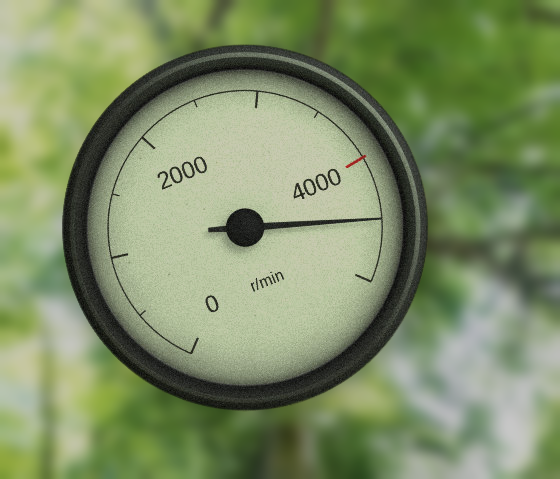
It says {"value": 4500, "unit": "rpm"}
